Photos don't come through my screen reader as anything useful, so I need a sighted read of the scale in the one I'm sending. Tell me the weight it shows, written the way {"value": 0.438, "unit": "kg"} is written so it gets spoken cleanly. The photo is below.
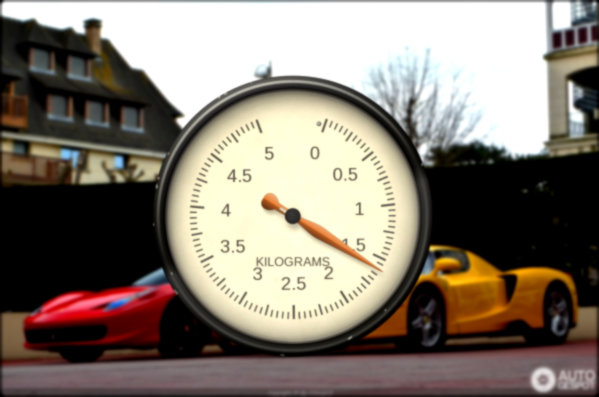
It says {"value": 1.6, "unit": "kg"}
